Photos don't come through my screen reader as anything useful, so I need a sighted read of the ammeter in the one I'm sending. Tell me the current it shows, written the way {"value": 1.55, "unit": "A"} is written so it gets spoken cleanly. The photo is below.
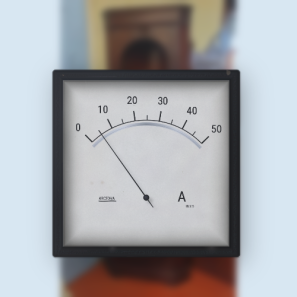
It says {"value": 5, "unit": "A"}
